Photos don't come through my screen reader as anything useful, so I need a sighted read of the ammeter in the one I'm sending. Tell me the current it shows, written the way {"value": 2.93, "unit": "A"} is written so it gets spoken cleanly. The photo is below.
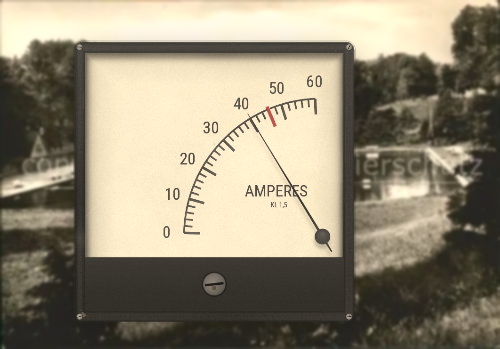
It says {"value": 40, "unit": "A"}
